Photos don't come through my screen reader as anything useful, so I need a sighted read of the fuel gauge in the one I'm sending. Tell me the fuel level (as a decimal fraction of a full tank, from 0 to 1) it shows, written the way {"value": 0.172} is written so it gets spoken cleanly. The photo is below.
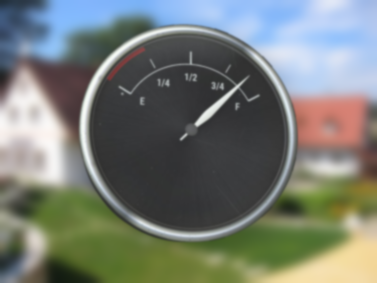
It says {"value": 0.875}
